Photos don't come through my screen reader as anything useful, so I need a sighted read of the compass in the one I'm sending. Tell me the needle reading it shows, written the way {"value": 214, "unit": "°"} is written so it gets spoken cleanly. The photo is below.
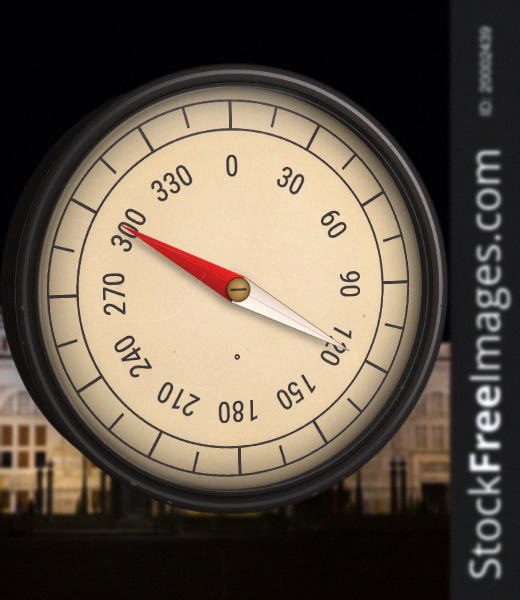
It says {"value": 300, "unit": "°"}
